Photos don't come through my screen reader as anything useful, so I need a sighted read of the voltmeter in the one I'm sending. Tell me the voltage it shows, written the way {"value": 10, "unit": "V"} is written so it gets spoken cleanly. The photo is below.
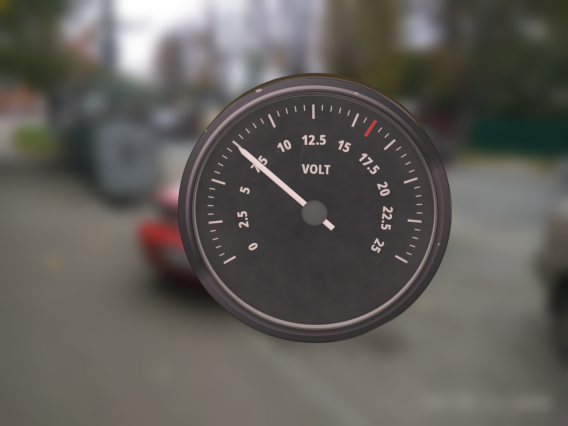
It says {"value": 7.5, "unit": "V"}
